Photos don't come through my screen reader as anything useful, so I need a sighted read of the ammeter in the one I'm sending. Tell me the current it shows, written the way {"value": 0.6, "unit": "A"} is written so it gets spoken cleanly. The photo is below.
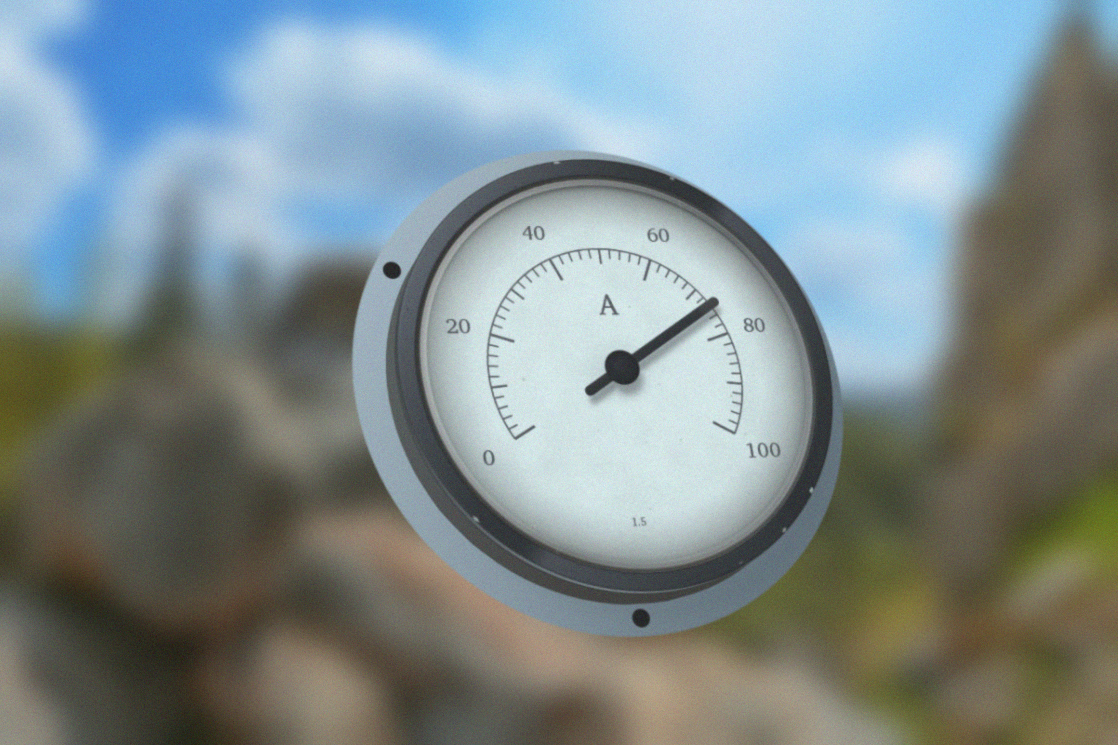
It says {"value": 74, "unit": "A"}
